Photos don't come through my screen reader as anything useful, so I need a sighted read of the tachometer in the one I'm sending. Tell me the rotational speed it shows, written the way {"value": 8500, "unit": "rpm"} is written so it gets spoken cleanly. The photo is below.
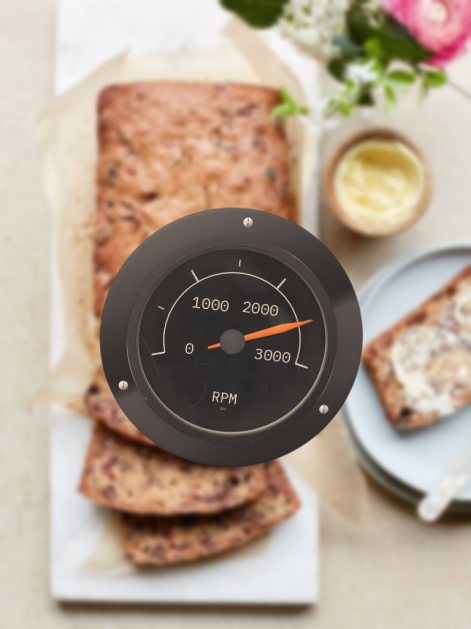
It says {"value": 2500, "unit": "rpm"}
